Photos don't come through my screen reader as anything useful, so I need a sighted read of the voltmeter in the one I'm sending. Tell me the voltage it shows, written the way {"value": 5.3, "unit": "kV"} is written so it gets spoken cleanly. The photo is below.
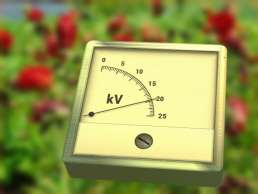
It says {"value": 20, "unit": "kV"}
